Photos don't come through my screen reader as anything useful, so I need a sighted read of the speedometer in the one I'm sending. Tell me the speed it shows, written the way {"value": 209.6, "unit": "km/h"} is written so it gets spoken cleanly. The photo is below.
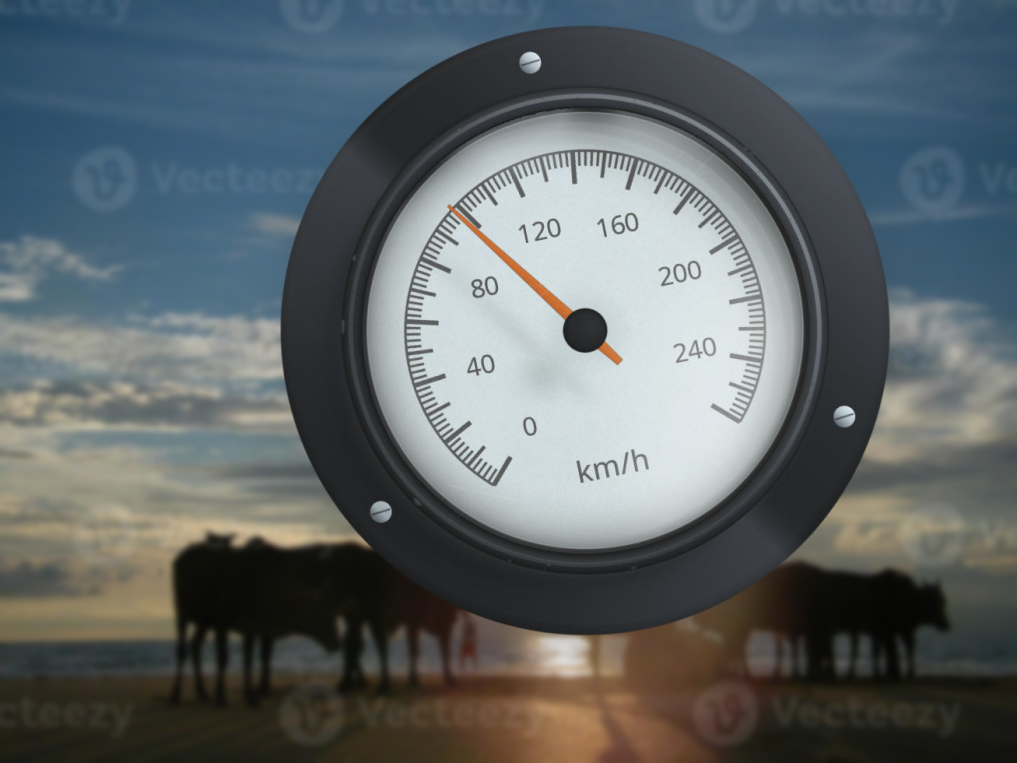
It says {"value": 98, "unit": "km/h"}
